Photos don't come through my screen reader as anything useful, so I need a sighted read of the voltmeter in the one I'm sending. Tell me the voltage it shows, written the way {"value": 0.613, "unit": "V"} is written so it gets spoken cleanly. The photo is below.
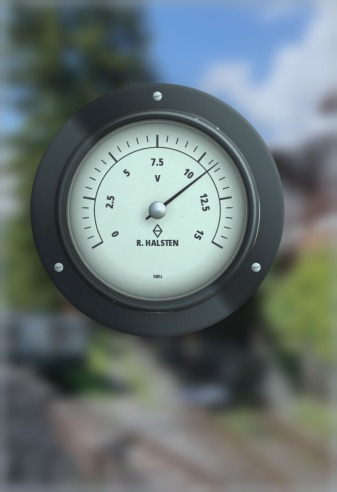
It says {"value": 10.75, "unit": "V"}
